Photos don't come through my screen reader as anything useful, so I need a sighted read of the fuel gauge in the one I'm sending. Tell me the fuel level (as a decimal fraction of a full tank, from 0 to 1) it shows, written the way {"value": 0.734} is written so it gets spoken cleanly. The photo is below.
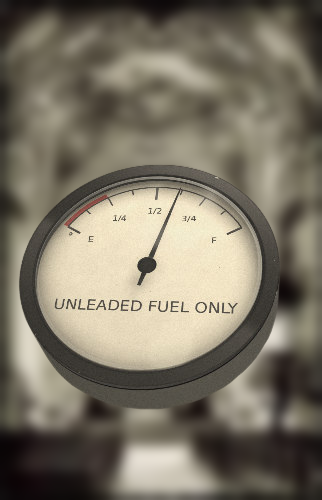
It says {"value": 0.625}
